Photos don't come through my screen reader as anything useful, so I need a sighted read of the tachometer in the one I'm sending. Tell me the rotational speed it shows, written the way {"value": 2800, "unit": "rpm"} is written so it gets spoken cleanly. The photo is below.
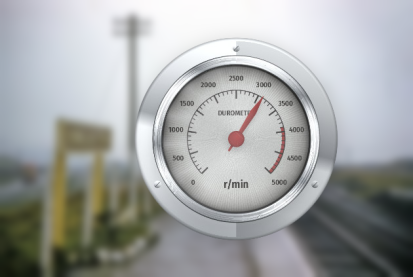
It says {"value": 3100, "unit": "rpm"}
